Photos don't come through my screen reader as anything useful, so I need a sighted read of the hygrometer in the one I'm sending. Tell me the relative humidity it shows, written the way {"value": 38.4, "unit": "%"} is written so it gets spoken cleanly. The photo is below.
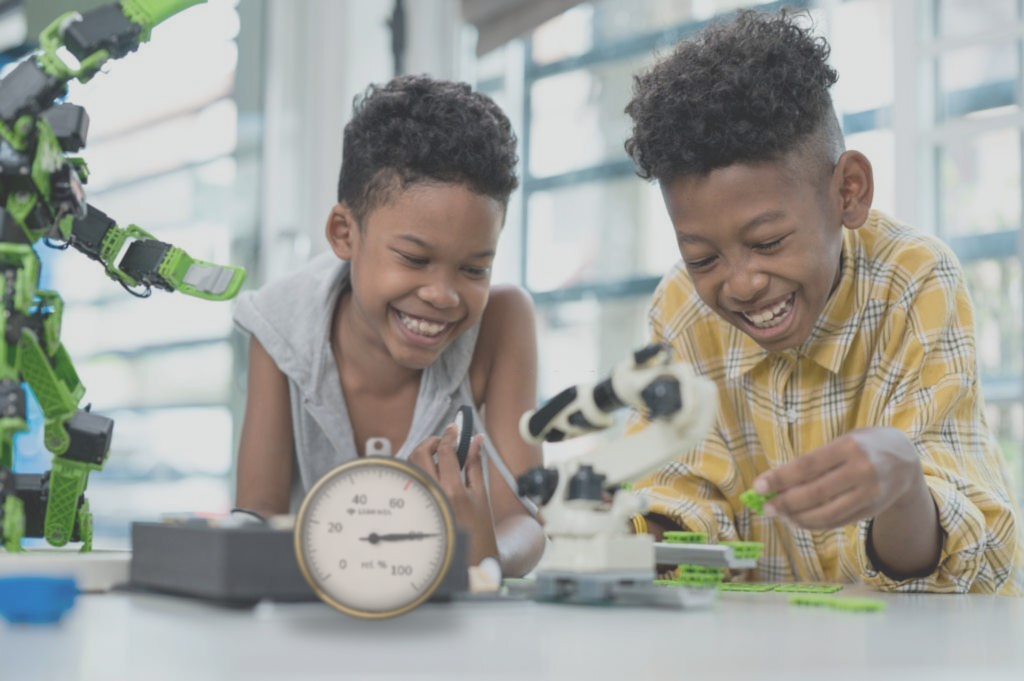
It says {"value": 80, "unit": "%"}
